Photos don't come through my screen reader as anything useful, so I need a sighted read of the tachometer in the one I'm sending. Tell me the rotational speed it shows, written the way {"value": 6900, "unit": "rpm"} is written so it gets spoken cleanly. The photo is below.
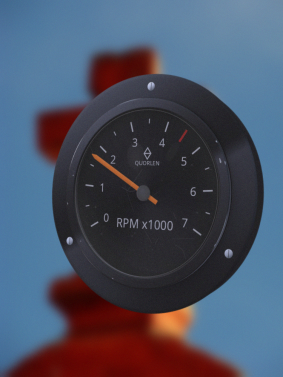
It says {"value": 1750, "unit": "rpm"}
